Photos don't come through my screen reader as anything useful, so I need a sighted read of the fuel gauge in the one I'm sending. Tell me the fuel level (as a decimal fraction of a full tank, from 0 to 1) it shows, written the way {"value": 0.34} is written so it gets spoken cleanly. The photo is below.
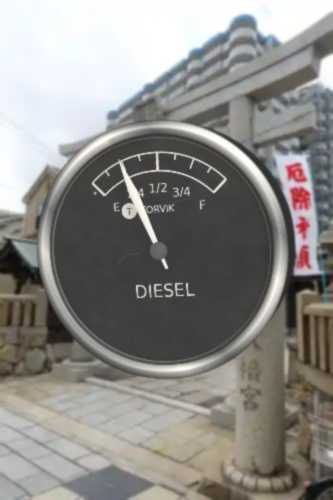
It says {"value": 0.25}
